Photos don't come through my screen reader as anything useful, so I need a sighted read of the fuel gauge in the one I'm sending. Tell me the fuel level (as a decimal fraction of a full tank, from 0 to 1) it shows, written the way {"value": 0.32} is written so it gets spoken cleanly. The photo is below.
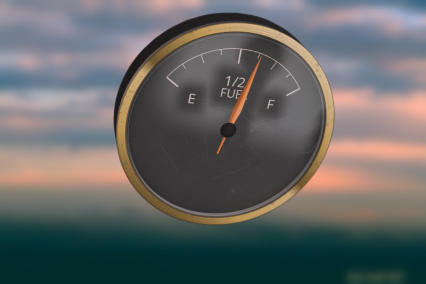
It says {"value": 0.625}
